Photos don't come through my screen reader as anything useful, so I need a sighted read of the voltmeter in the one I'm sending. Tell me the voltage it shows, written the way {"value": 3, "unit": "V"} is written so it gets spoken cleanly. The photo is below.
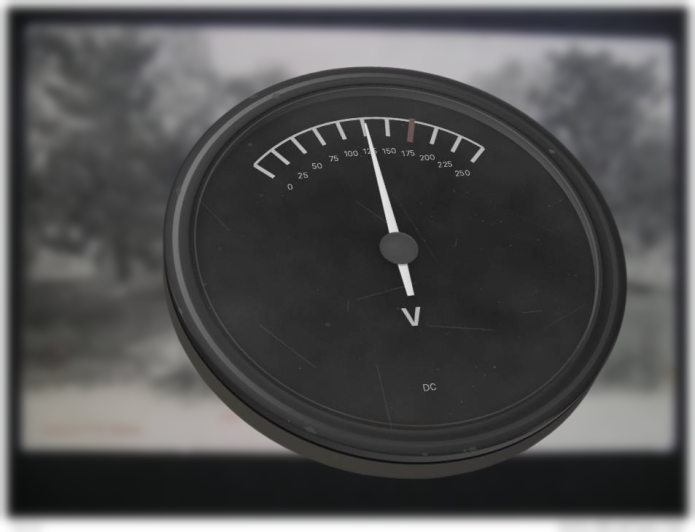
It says {"value": 125, "unit": "V"}
